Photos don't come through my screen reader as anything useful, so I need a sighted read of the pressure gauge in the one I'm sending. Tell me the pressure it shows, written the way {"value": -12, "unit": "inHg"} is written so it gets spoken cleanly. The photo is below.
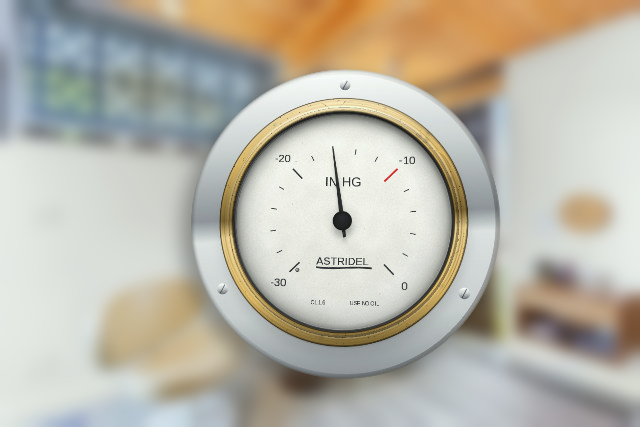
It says {"value": -16, "unit": "inHg"}
